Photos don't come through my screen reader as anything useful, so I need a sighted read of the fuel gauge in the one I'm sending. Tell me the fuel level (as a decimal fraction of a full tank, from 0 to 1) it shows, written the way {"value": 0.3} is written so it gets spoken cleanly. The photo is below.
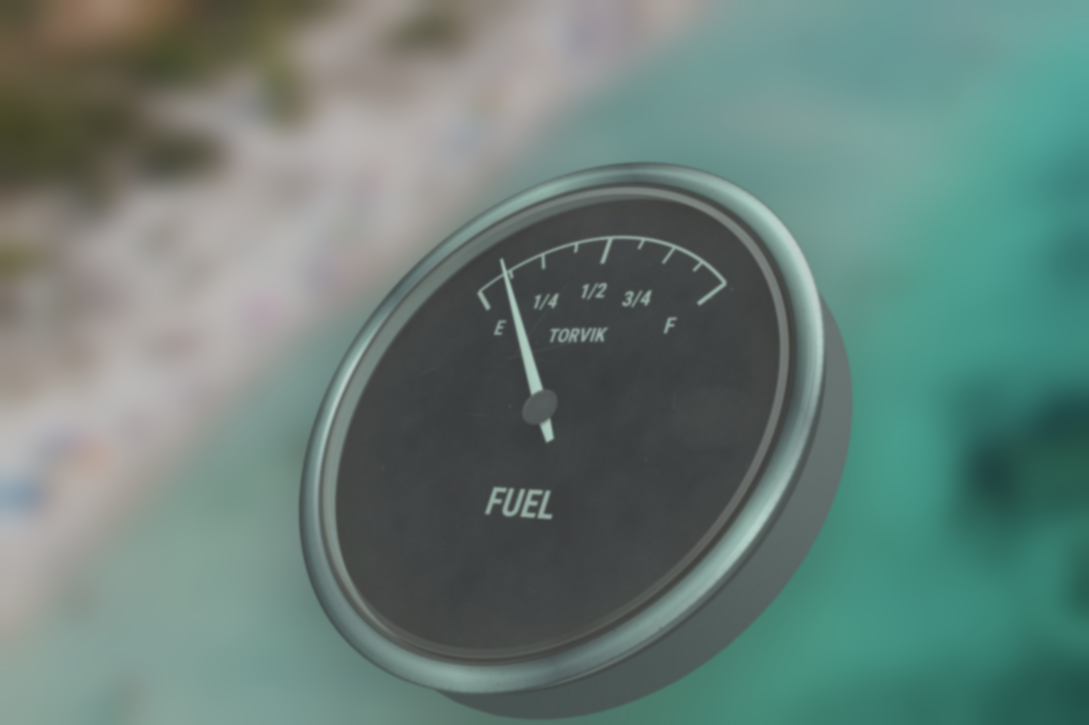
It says {"value": 0.125}
